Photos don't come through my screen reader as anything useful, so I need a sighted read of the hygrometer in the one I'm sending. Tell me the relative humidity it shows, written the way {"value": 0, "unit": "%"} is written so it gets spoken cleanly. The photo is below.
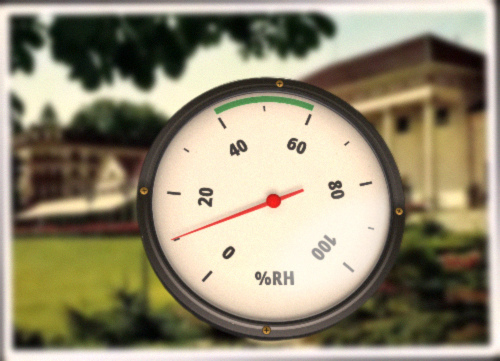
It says {"value": 10, "unit": "%"}
